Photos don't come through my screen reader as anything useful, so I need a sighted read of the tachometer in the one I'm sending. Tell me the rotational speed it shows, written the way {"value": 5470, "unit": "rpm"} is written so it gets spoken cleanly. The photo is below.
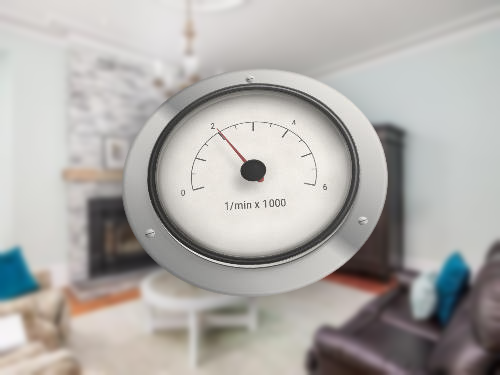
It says {"value": 2000, "unit": "rpm"}
